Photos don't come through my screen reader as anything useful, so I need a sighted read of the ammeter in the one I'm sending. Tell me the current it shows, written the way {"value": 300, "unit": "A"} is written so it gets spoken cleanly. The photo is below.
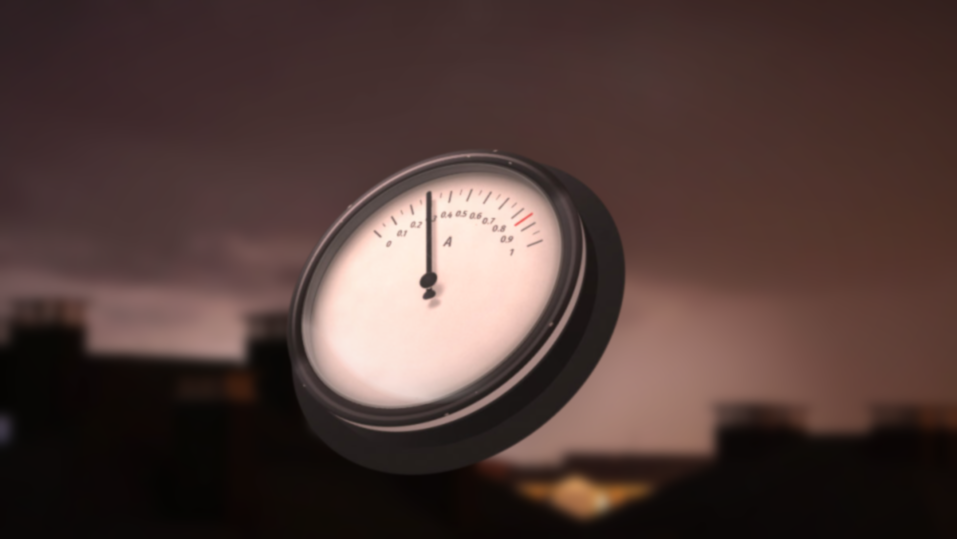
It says {"value": 0.3, "unit": "A"}
